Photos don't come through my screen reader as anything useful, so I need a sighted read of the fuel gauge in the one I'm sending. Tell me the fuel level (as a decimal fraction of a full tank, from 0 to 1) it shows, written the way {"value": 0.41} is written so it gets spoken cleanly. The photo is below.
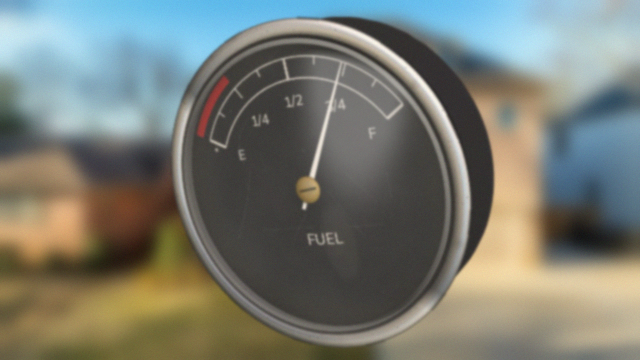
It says {"value": 0.75}
